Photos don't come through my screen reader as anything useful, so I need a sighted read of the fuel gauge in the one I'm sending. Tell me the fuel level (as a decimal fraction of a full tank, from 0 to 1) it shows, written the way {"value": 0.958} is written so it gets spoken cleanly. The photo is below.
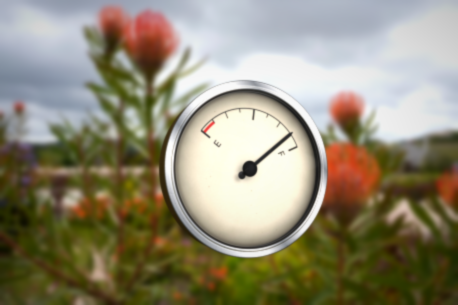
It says {"value": 0.875}
